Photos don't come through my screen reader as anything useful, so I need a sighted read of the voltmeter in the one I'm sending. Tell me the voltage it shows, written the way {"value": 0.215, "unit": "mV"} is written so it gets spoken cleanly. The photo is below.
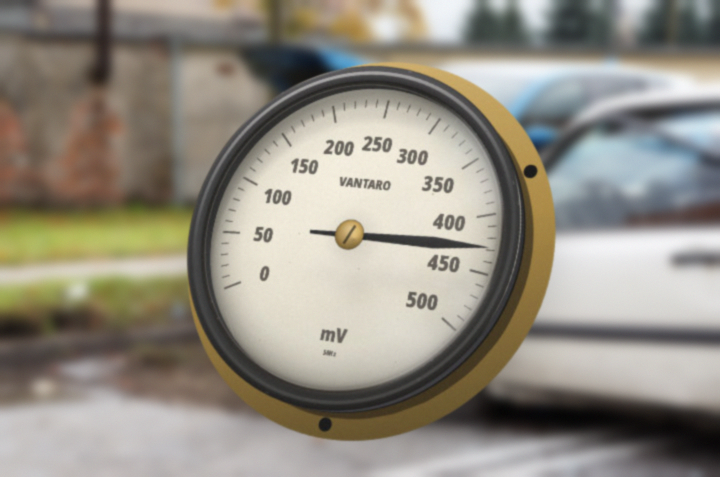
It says {"value": 430, "unit": "mV"}
